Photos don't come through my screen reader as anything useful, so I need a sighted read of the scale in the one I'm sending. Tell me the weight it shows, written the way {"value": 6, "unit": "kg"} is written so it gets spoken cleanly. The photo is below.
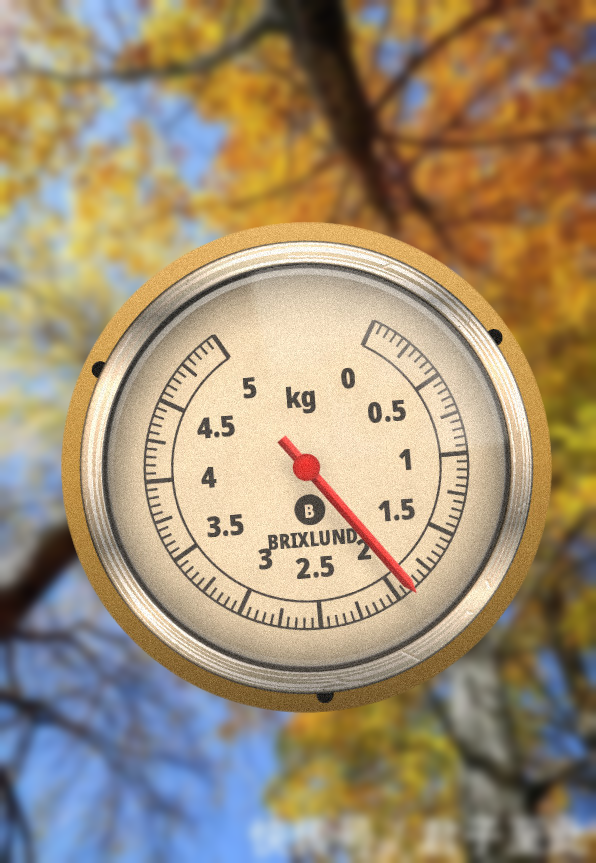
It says {"value": 1.9, "unit": "kg"}
